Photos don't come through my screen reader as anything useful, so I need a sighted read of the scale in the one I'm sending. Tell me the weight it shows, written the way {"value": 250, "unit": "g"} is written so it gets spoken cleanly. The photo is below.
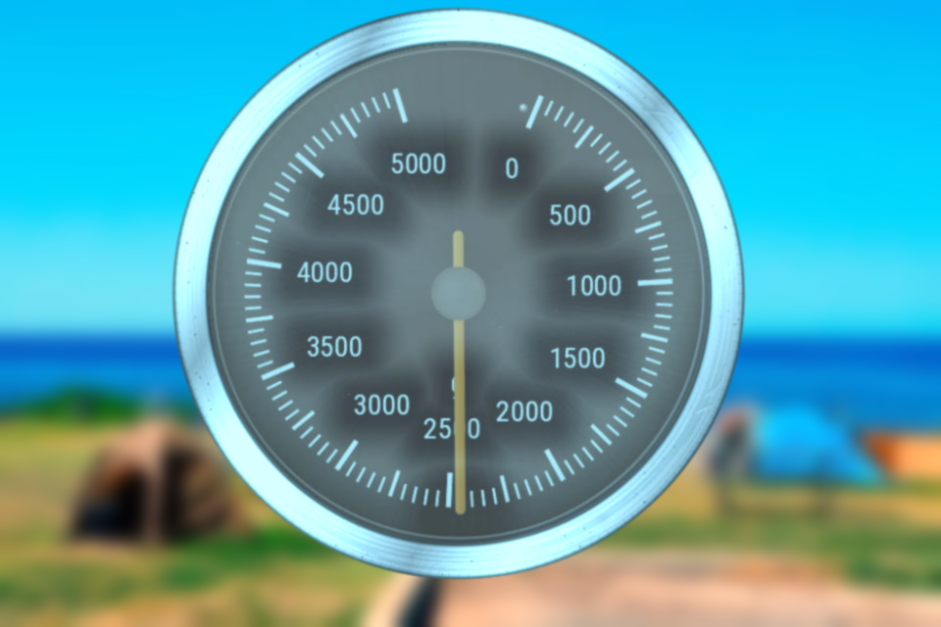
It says {"value": 2450, "unit": "g"}
